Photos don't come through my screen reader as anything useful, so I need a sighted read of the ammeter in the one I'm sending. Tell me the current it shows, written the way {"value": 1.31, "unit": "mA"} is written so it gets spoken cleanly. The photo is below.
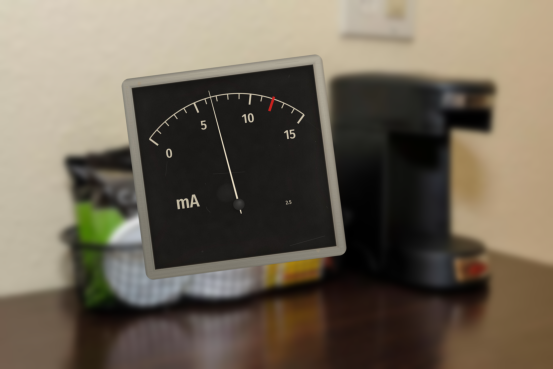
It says {"value": 6.5, "unit": "mA"}
